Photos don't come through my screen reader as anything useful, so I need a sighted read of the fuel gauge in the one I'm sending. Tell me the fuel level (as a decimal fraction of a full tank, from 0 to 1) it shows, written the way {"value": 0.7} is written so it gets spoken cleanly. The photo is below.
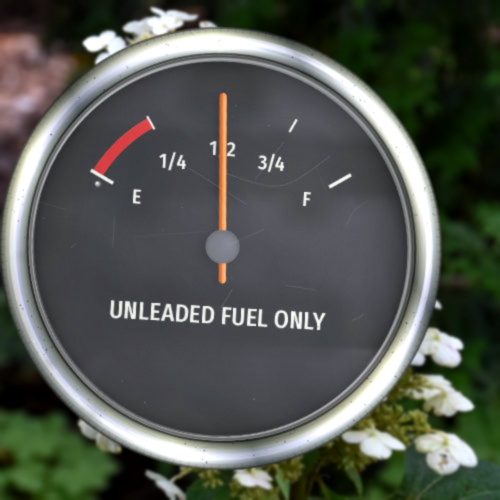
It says {"value": 0.5}
